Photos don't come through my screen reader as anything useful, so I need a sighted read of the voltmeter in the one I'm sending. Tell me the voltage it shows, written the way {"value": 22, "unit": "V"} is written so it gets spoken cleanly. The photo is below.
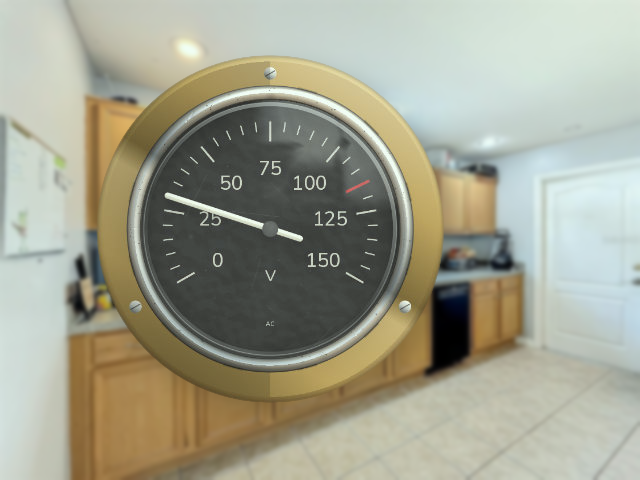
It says {"value": 30, "unit": "V"}
